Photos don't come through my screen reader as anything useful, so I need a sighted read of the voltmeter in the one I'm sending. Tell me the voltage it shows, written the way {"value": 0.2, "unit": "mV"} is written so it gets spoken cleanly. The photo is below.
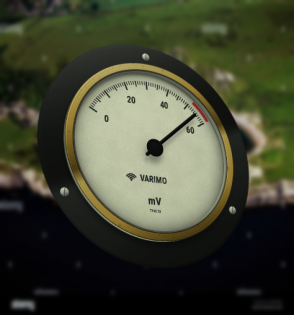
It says {"value": 55, "unit": "mV"}
